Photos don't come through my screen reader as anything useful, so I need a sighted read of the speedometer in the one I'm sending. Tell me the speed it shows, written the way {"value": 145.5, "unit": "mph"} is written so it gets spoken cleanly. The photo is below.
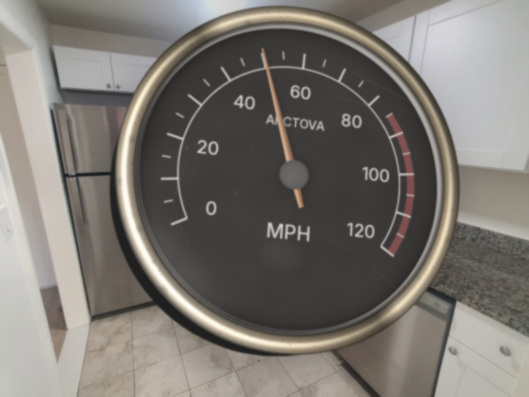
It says {"value": 50, "unit": "mph"}
